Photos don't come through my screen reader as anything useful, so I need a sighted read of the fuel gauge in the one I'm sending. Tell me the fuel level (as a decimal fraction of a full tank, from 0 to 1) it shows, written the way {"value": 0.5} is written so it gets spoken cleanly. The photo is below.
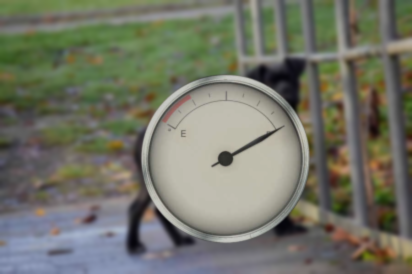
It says {"value": 1}
